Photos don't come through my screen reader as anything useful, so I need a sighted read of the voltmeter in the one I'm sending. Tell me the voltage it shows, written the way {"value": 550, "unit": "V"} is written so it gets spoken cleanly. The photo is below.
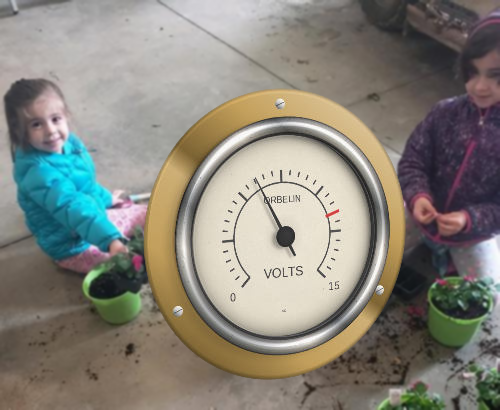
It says {"value": 6, "unit": "V"}
